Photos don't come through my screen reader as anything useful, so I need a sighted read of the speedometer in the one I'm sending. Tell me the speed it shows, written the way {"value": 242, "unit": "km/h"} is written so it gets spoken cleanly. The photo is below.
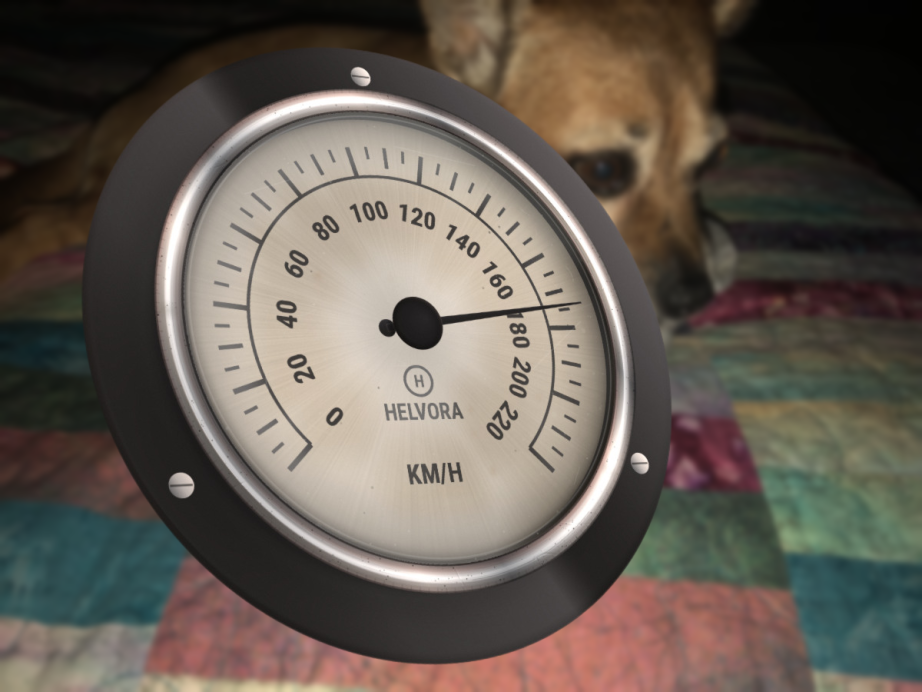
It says {"value": 175, "unit": "km/h"}
